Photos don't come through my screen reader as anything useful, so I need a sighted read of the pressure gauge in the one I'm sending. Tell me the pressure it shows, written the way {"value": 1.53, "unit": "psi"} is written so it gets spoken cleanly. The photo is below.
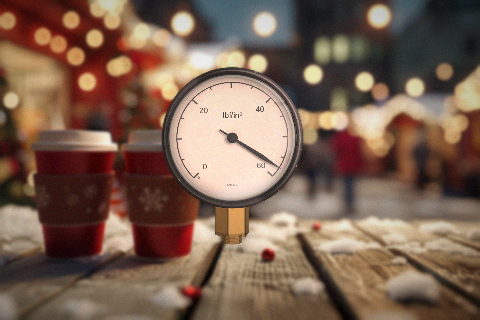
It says {"value": 57.5, "unit": "psi"}
